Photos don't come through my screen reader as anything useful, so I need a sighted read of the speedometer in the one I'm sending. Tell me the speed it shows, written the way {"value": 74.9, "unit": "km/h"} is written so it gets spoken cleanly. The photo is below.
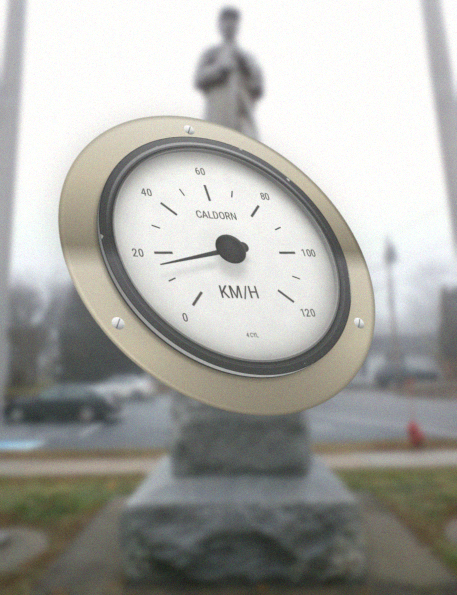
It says {"value": 15, "unit": "km/h"}
